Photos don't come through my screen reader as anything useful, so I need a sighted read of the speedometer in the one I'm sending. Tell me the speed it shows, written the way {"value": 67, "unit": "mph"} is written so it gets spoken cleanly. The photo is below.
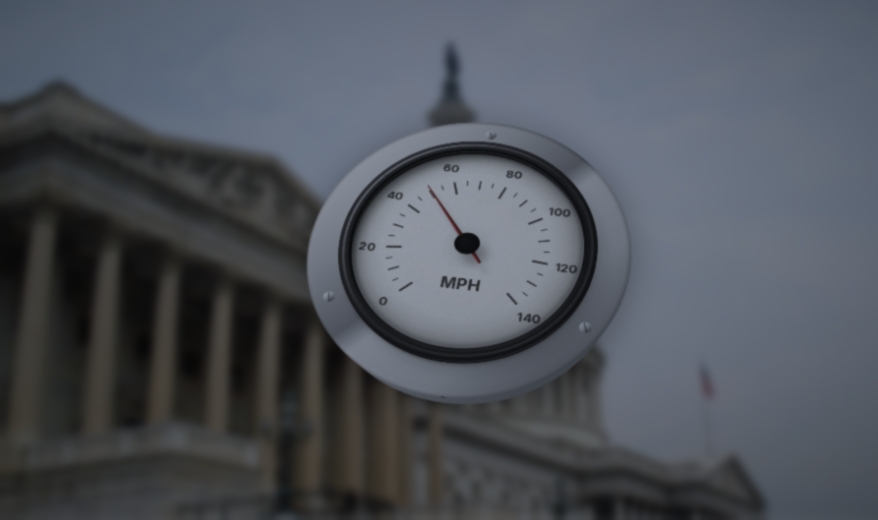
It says {"value": 50, "unit": "mph"}
